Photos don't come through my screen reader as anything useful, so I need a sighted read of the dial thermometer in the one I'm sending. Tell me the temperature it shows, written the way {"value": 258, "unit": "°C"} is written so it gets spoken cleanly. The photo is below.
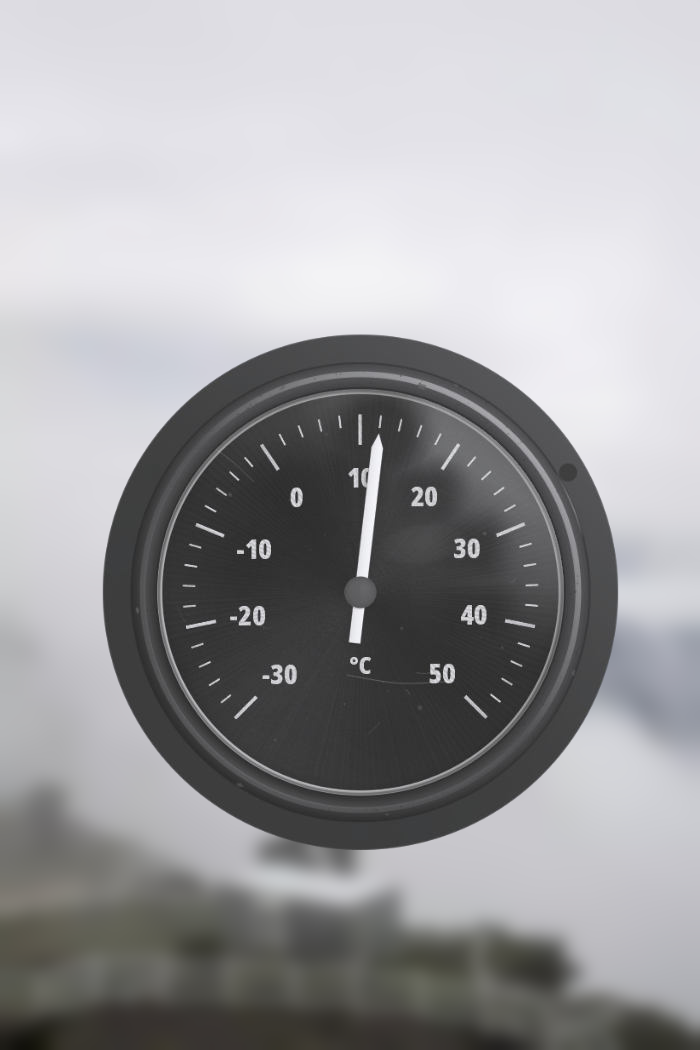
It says {"value": 12, "unit": "°C"}
